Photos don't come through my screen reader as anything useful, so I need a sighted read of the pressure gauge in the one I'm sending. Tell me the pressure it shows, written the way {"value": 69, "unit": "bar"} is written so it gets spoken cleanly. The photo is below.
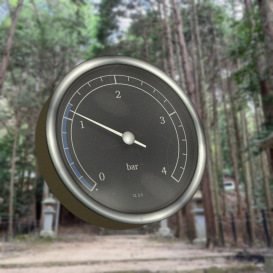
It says {"value": 1.1, "unit": "bar"}
